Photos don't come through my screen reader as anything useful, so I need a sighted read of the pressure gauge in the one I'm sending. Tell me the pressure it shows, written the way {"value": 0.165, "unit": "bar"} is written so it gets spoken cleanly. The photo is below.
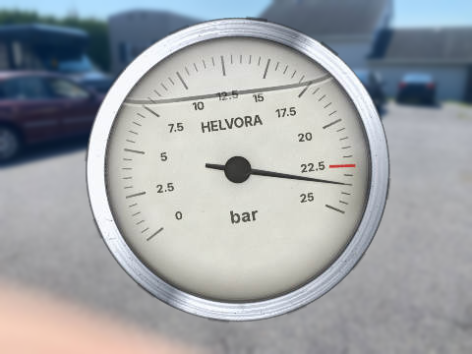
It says {"value": 23.5, "unit": "bar"}
